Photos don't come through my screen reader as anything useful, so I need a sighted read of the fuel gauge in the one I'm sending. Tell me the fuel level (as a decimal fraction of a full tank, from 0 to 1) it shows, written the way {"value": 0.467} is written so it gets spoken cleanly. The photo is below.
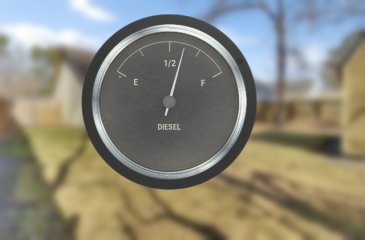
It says {"value": 0.625}
